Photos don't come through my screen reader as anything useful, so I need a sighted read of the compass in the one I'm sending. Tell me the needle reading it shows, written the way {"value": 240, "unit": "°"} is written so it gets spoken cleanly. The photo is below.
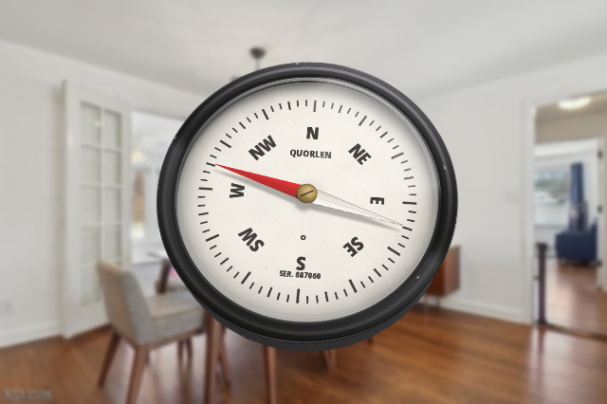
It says {"value": 285, "unit": "°"}
